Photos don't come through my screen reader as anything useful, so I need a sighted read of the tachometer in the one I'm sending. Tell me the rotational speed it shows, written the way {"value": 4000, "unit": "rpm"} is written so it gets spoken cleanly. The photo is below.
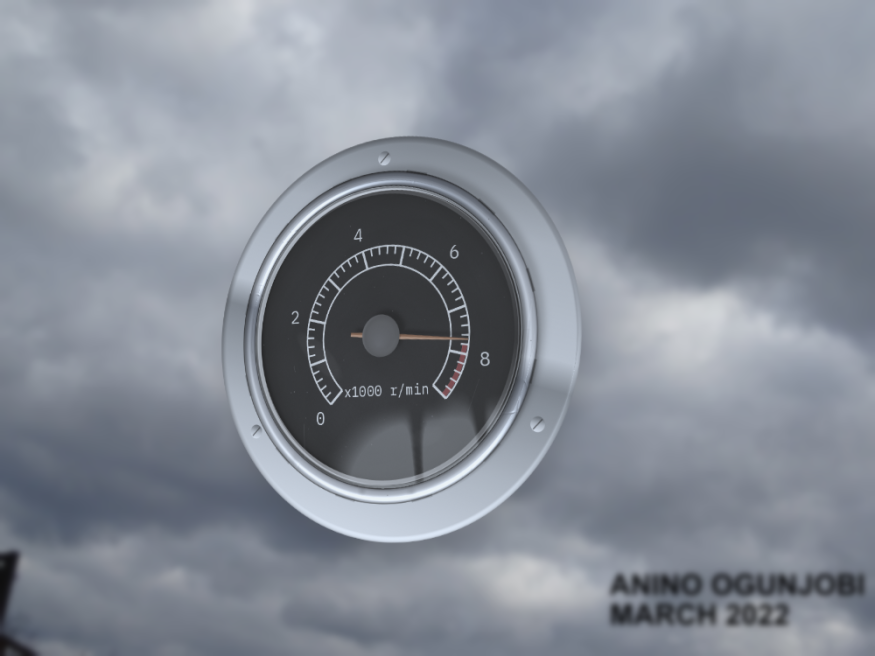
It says {"value": 7700, "unit": "rpm"}
